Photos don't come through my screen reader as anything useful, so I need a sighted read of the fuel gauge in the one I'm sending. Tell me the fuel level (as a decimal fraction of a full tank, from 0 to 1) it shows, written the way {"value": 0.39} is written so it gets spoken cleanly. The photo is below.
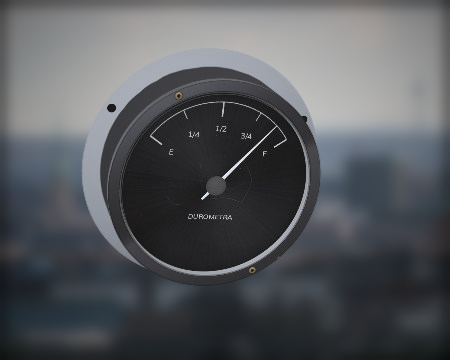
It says {"value": 0.875}
